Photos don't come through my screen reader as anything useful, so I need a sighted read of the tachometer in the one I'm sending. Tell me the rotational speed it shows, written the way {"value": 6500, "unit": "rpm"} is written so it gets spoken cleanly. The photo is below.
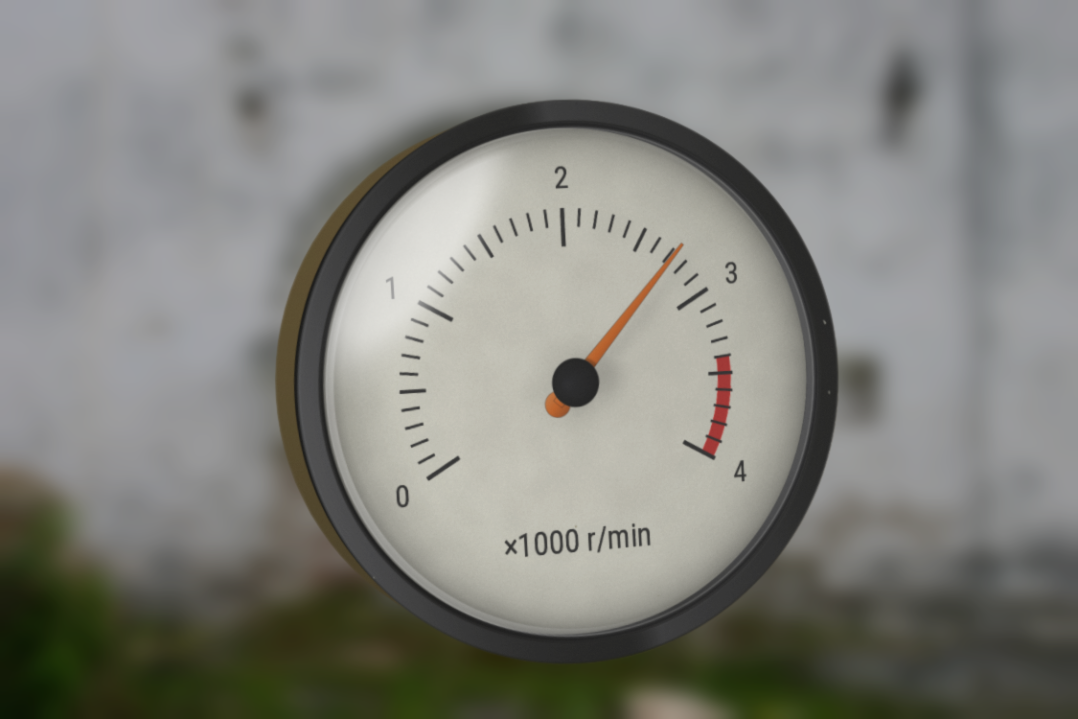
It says {"value": 2700, "unit": "rpm"}
